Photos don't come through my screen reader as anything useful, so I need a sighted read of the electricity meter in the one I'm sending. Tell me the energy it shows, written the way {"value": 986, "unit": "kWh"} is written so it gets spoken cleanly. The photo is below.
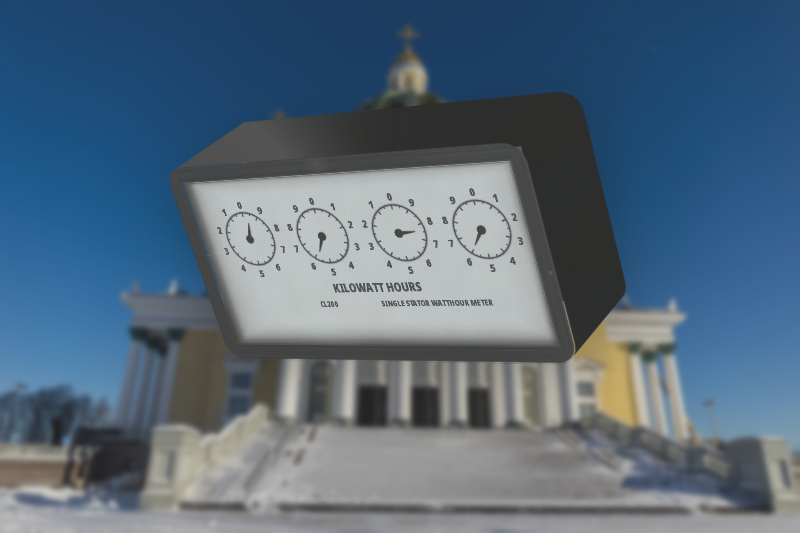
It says {"value": 9576, "unit": "kWh"}
